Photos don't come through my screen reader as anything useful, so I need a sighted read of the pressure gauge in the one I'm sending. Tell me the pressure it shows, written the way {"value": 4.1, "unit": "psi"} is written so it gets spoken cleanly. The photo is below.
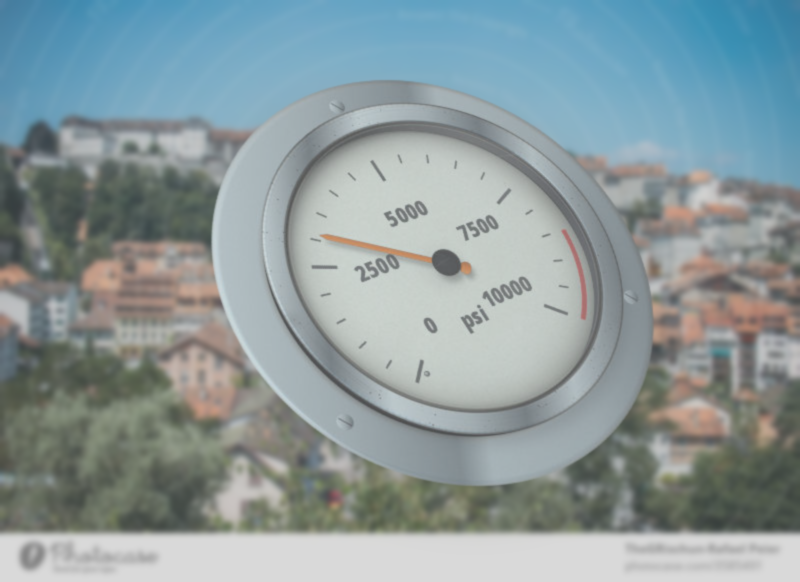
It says {"value": 3000, "unit": "psi"}
